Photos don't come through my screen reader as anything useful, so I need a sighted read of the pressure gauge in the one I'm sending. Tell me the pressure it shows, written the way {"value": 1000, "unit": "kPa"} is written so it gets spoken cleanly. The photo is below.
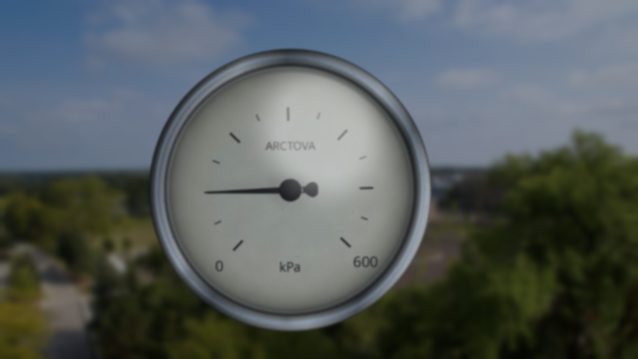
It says {"value": 100, "unit": "kPa"}
